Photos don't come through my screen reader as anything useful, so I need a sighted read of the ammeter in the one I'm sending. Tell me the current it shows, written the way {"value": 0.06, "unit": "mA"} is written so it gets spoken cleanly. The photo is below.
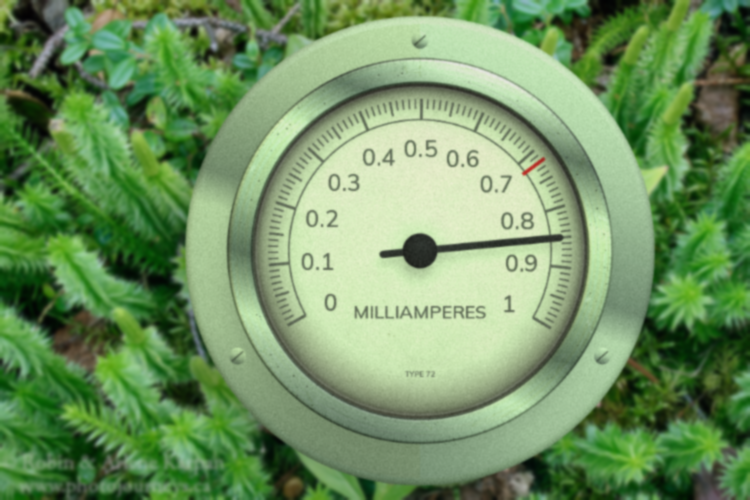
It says {"value": 0.85, "unit": "mA"}
